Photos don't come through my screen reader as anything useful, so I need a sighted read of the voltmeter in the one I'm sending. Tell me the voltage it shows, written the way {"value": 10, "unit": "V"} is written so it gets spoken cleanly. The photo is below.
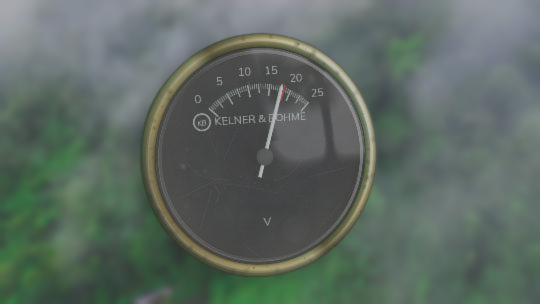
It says {"value": 17.5, "unit": "V"}
